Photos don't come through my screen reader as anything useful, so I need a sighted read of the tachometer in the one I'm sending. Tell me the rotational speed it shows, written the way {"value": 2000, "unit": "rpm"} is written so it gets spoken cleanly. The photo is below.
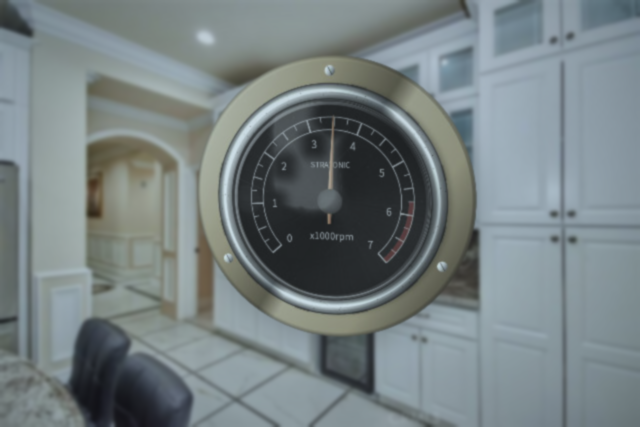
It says {"value": 3500, "unit": "rpm"}
